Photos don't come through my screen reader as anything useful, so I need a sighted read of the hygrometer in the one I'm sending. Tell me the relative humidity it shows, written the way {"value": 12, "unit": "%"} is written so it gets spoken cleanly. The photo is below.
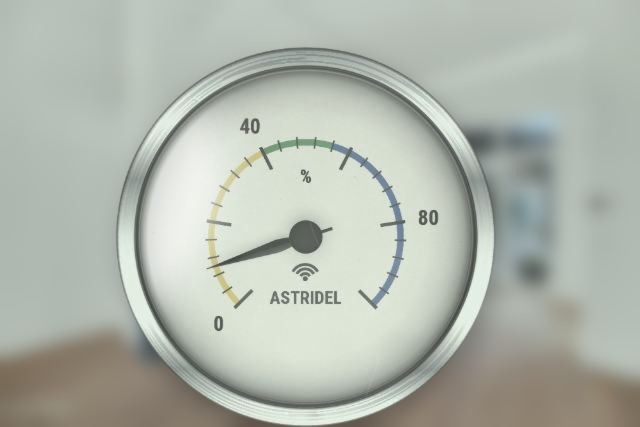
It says {"value": 10, "unit": "%"}
